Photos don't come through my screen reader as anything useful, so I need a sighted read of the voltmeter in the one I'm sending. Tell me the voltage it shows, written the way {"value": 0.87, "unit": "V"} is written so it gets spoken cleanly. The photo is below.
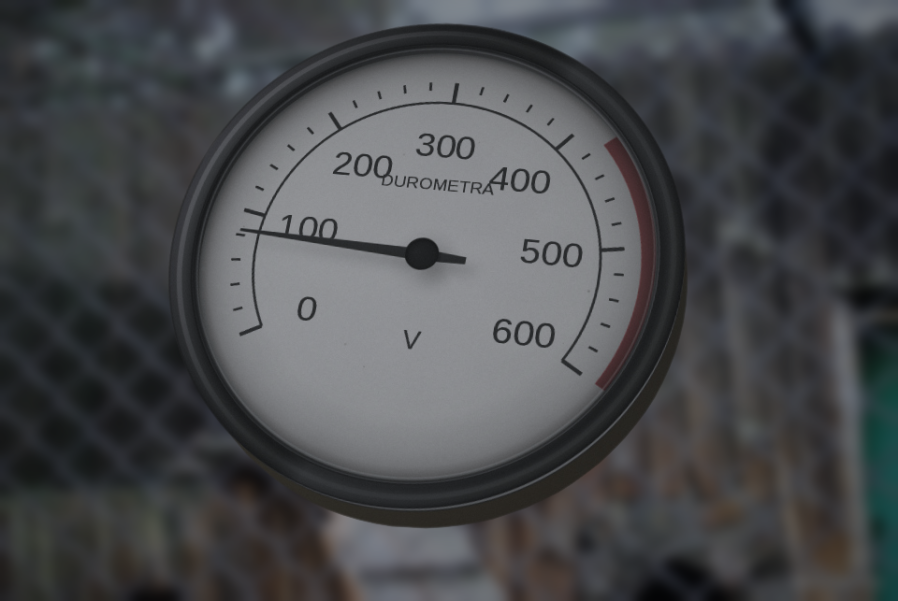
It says {"value": 80, "unit": "V"}
